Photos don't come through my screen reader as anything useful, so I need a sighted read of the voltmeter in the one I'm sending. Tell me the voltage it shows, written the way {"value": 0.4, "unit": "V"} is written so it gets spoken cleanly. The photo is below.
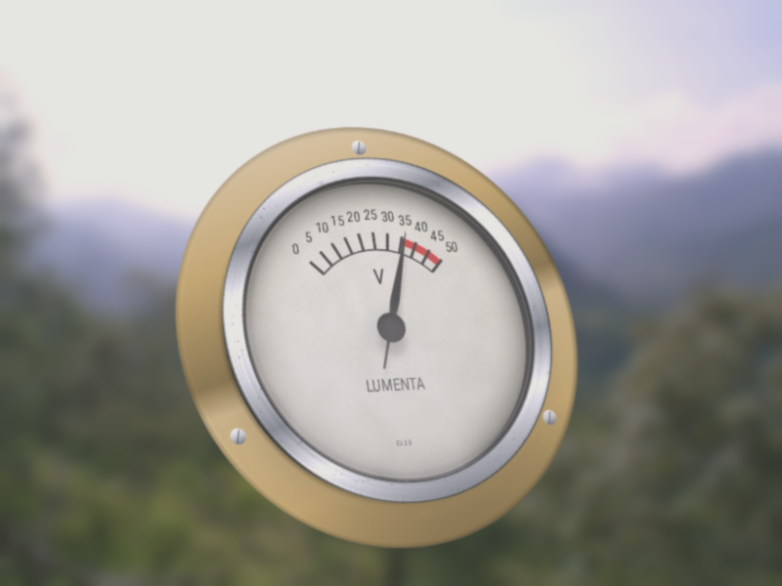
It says {"value": 35, "unit": "V"}
